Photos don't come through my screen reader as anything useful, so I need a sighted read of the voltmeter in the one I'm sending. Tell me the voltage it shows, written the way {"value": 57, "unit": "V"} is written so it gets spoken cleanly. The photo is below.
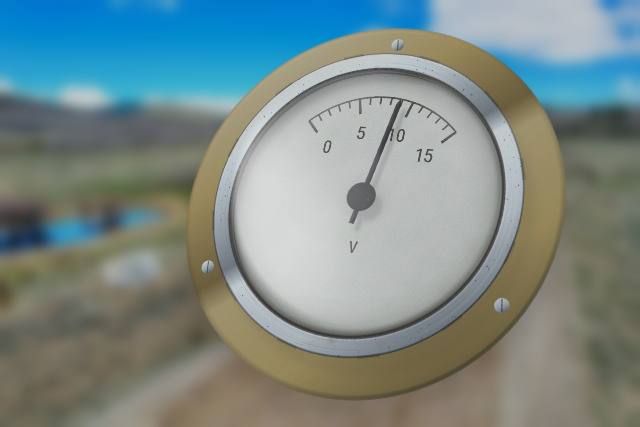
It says {"value": 9, "unit": "V"}
